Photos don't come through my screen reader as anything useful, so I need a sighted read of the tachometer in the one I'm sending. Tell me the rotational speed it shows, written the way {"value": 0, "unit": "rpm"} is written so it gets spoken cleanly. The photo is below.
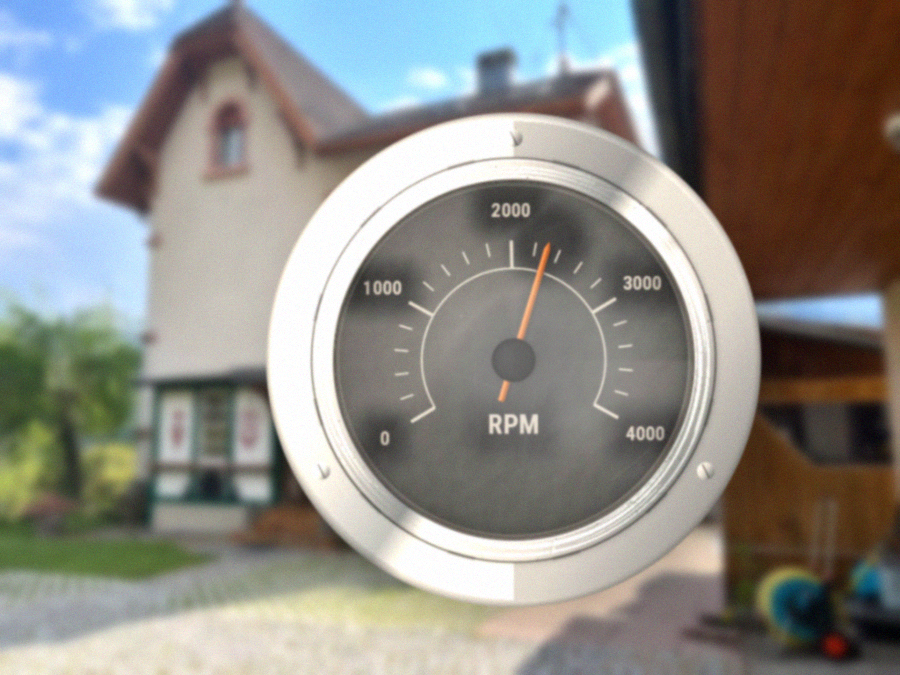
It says {"value": 2300, "unit": "rpm"}
